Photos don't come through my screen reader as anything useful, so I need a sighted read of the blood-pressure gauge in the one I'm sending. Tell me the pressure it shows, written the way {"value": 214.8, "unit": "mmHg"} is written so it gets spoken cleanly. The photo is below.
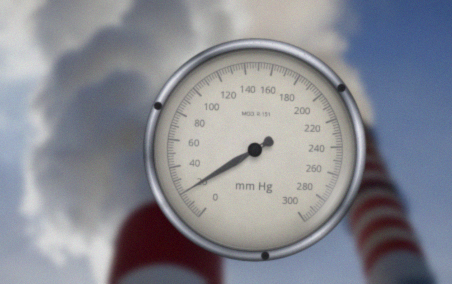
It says {"value": 20, "unit": "mmHg"}
